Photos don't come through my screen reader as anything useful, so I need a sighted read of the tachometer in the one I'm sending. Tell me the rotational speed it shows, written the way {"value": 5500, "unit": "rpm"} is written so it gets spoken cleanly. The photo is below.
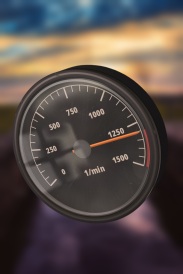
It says {"value": 1300, "unit": "rpm"}
